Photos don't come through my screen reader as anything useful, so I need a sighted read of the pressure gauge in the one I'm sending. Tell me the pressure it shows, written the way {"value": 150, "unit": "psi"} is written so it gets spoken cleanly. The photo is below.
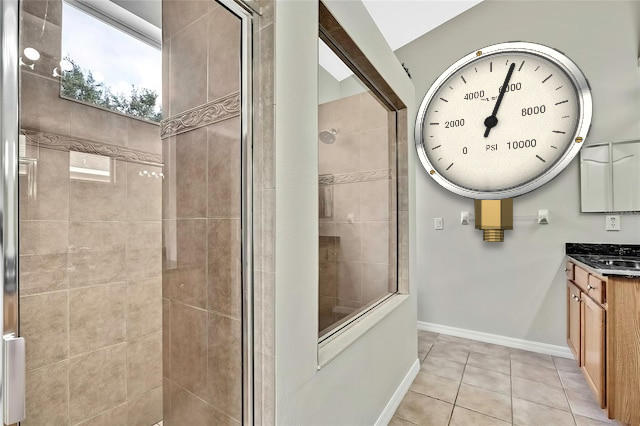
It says {"value": 5750, "unit": "psi"}
